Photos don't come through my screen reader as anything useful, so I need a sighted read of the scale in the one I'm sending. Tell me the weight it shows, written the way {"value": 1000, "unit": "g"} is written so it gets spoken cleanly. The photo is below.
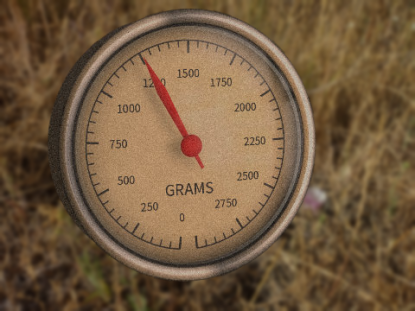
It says {"value": 1250, "unit": "g"}
